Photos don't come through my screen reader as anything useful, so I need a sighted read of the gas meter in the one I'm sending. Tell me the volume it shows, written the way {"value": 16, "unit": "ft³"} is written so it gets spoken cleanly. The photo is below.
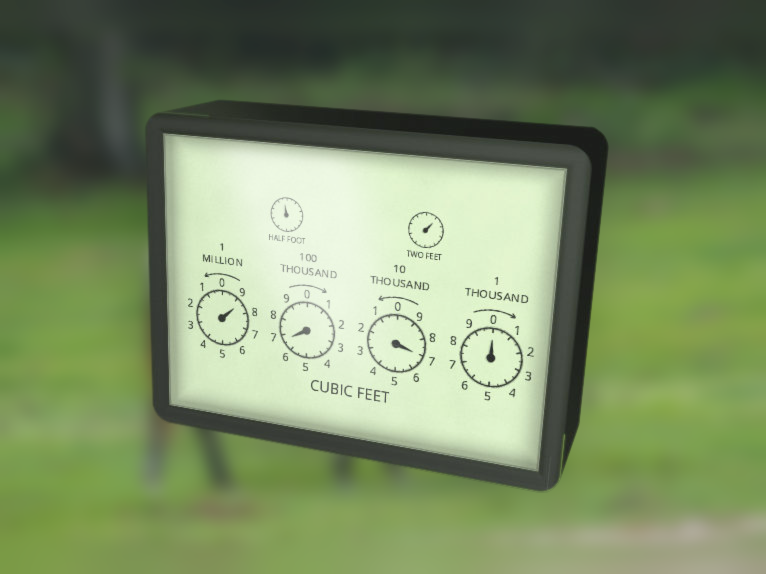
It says {"value": 867000, "unit": "ft³"}
